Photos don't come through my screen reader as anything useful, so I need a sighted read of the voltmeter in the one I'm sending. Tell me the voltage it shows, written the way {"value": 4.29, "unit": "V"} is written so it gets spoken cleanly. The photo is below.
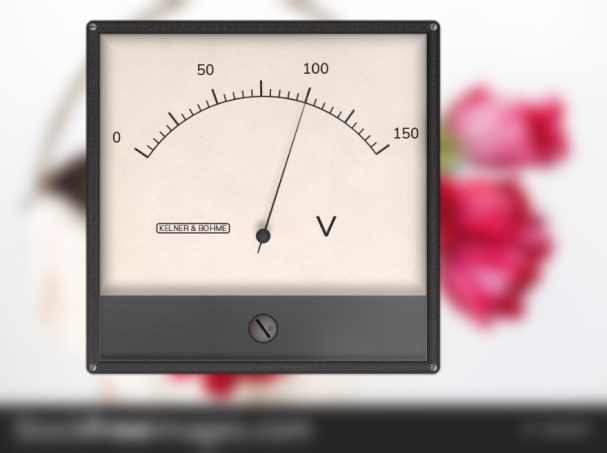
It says {"value": 100, "unit": "V"}
